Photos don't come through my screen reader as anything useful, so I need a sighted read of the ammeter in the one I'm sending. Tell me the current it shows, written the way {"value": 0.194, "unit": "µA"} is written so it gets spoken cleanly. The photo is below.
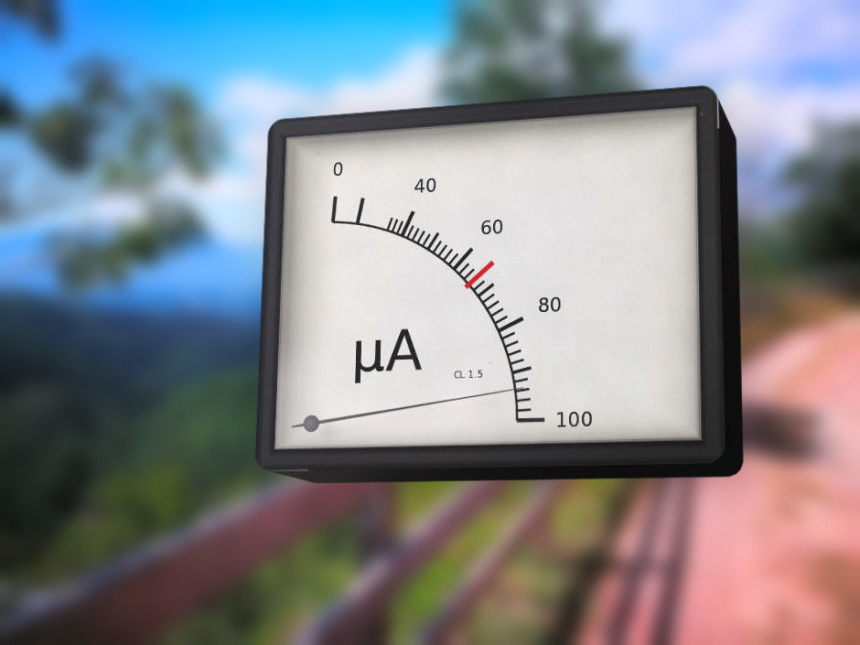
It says {"value": 94, "unit": "µA"}
